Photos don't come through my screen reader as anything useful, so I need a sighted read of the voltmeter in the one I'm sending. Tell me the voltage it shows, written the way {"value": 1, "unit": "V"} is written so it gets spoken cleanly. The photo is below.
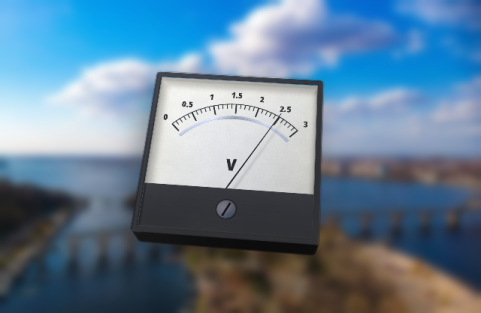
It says {"value": 2.5, "unit": "V"}
